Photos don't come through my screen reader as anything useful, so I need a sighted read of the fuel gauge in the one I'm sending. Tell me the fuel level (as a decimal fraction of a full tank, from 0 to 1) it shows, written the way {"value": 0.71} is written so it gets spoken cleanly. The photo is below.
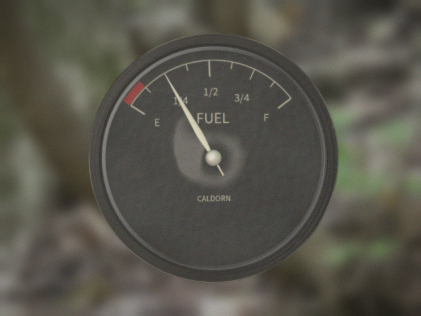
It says {"value": 0.25}
